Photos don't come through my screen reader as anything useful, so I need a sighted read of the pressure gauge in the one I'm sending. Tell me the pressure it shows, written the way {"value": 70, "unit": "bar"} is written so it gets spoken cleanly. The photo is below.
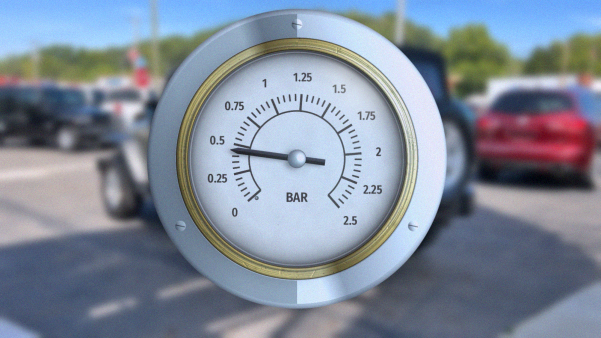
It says {"value": 0.45, "unit": "bar"}
